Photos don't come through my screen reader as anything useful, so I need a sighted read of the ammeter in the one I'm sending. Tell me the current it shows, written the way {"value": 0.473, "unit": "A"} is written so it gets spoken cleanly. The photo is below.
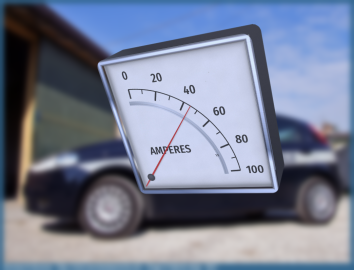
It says {"value": 45, "unit": "A"}
